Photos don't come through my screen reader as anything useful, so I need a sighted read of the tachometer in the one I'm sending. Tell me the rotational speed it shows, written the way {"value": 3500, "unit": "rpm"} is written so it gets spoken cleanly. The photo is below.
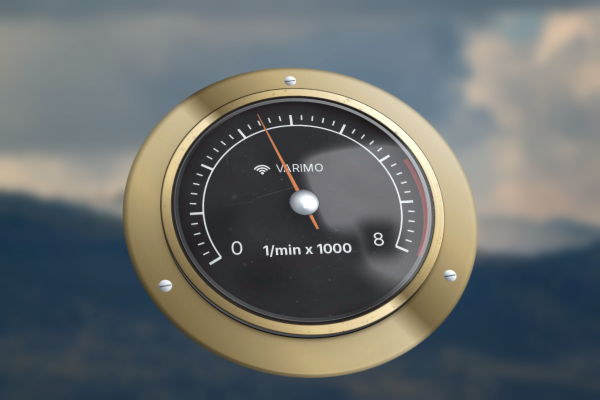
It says {"value": 3400, "unit": "rpm"}
